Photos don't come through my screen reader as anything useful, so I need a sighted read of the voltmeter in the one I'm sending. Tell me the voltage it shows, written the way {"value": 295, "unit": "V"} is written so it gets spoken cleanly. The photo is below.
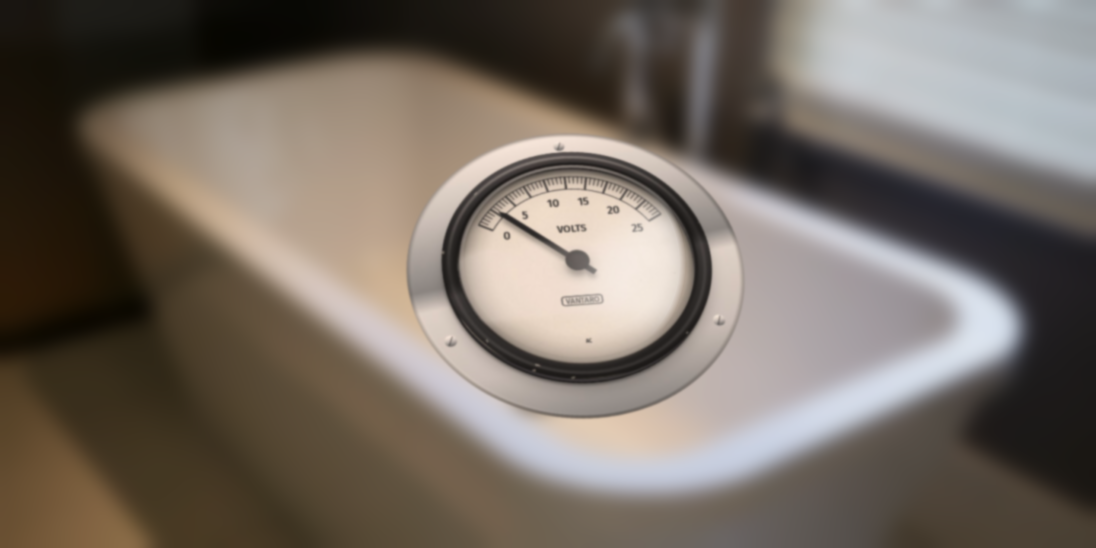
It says {"value": 2.5, "unit": "V"}
